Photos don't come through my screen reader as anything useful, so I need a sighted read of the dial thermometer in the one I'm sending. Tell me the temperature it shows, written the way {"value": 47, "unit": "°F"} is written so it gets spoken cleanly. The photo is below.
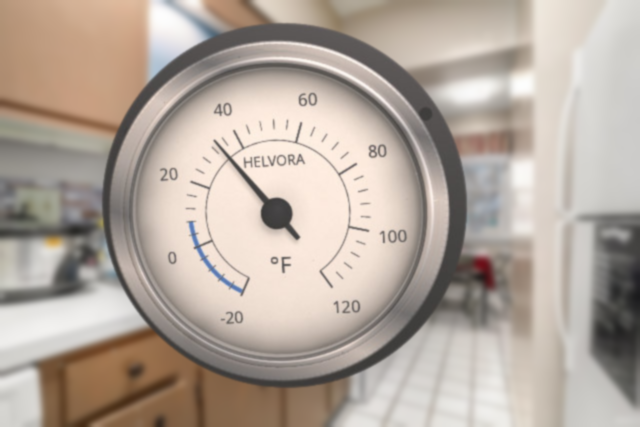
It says {"value": 34, "unit": "°F"}
